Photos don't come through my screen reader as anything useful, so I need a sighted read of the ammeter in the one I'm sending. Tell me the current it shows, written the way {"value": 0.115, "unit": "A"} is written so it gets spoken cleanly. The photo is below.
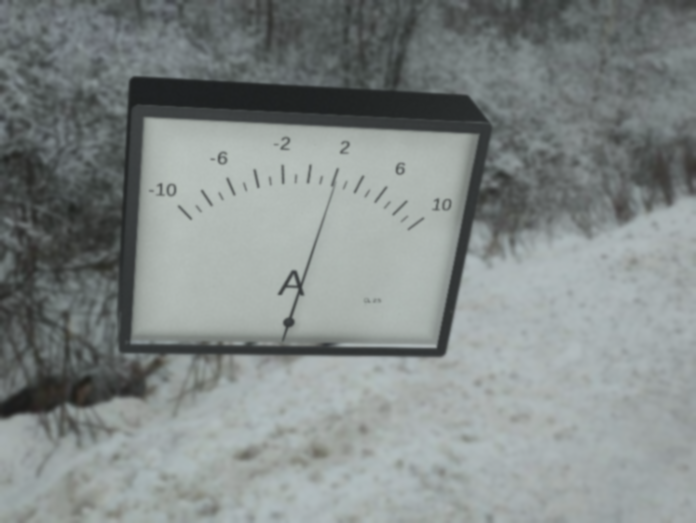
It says {"value": 2, "unit": "A"}
